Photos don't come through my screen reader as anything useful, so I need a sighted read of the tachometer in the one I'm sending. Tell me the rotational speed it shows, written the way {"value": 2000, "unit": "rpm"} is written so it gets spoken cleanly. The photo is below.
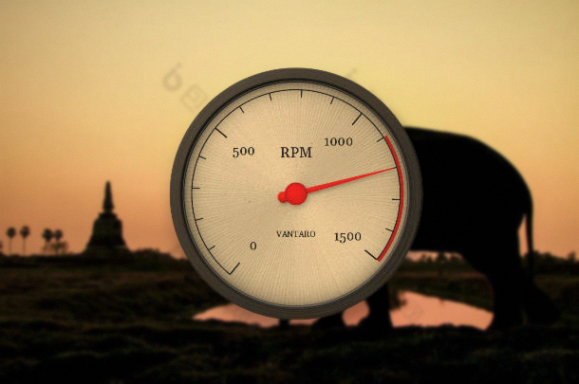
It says {"value": 1200, "unit": "rpm"}
